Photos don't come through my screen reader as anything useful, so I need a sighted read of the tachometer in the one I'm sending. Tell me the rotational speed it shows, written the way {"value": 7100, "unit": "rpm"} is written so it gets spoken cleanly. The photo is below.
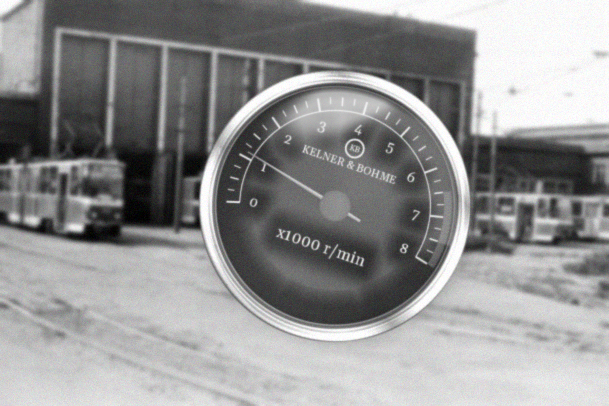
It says {"value": 1125, "unit": "rpm"}
